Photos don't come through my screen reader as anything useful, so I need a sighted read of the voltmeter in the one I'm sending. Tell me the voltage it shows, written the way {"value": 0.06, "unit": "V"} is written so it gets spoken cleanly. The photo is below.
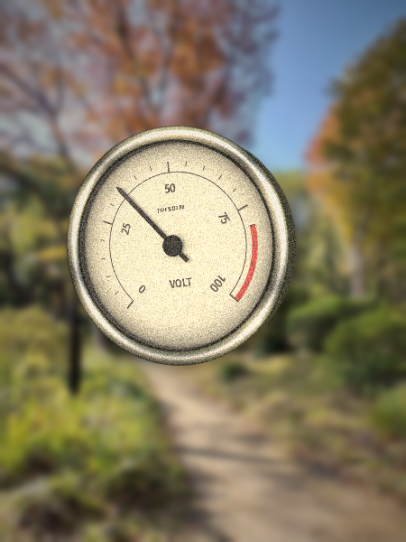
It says {"value": 35, "unit": "V"}
